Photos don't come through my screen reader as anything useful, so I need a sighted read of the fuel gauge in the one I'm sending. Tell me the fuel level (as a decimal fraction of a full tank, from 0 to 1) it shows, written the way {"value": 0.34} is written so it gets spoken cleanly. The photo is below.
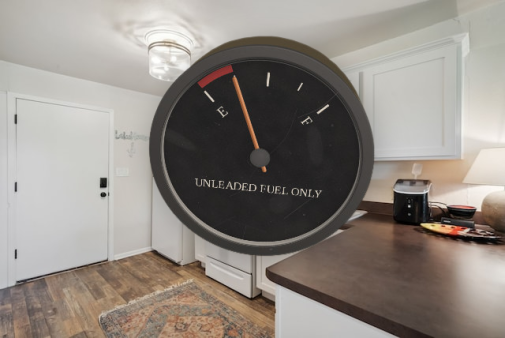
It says {"value": 0.25}
